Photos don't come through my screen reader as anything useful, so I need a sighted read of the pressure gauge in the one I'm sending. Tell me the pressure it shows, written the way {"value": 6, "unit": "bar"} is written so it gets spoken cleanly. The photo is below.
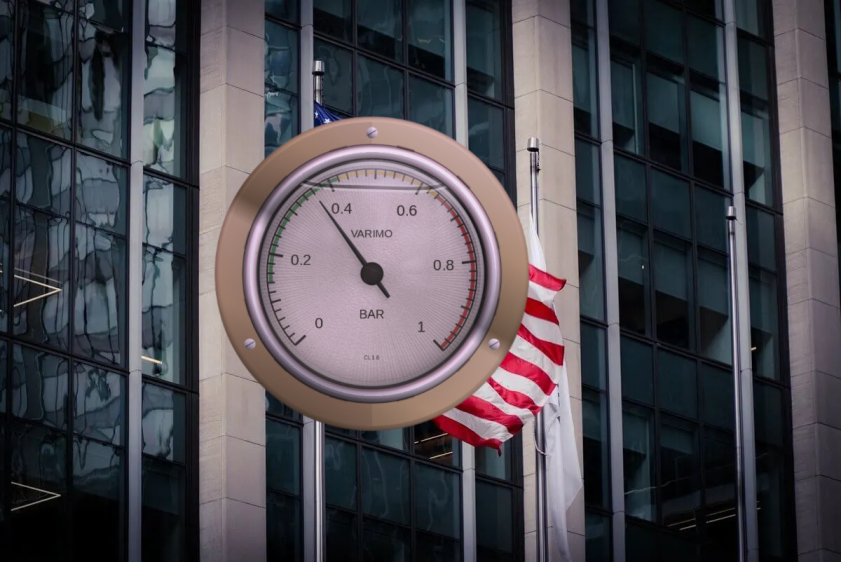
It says {"value": 0.36, "unit": "bar"}
